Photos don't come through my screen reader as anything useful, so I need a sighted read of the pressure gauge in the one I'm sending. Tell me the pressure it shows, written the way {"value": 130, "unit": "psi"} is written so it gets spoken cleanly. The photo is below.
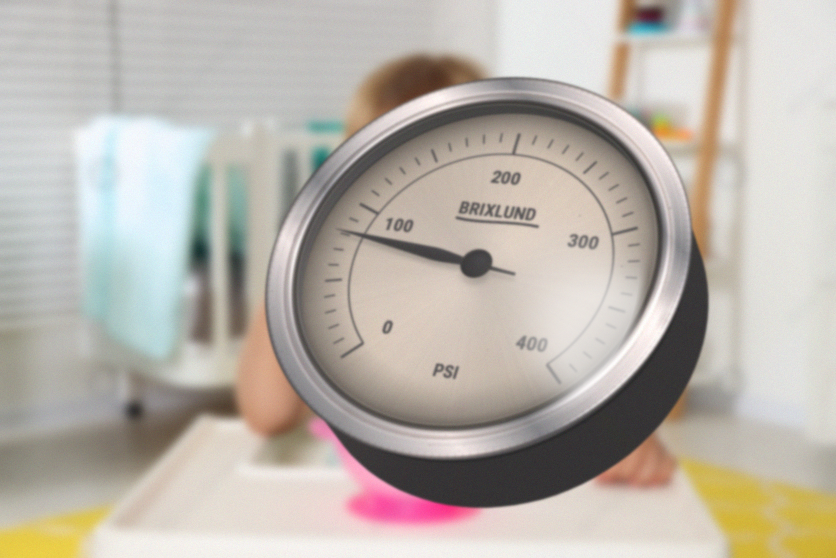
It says {"value": 80, "unit": "psi"}
